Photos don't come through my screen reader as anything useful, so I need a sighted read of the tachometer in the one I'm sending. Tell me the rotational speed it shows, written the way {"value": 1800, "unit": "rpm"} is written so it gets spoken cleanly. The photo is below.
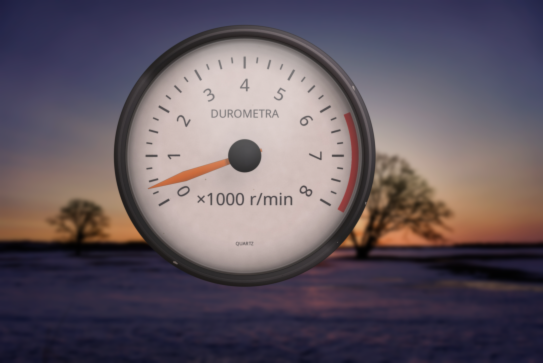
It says {"value": 375, "unit": "rpm"}
